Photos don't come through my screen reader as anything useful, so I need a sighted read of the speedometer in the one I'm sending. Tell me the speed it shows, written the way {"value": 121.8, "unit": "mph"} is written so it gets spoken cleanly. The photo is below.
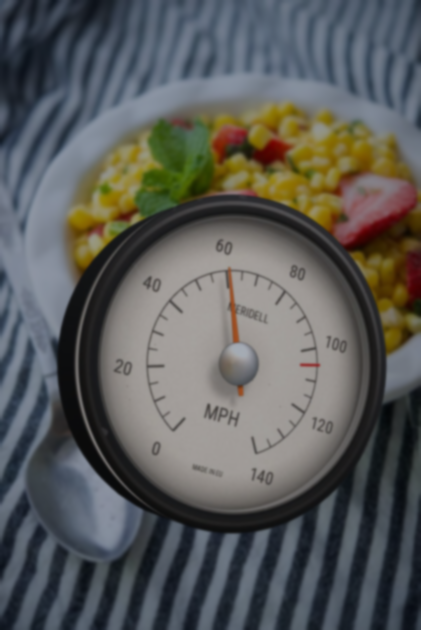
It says {"value": 60, "unit": "mph"}
